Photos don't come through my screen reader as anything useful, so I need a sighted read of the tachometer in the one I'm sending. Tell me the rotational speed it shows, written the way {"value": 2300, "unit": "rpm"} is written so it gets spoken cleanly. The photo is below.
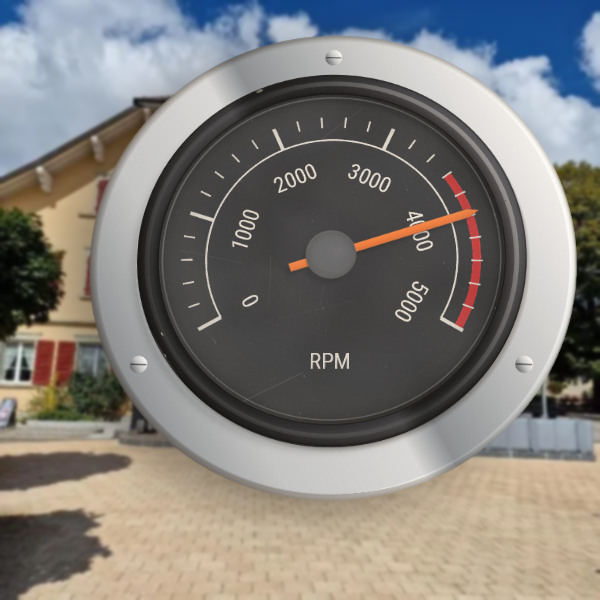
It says {"value": 4000, "unit": "rpm"}
